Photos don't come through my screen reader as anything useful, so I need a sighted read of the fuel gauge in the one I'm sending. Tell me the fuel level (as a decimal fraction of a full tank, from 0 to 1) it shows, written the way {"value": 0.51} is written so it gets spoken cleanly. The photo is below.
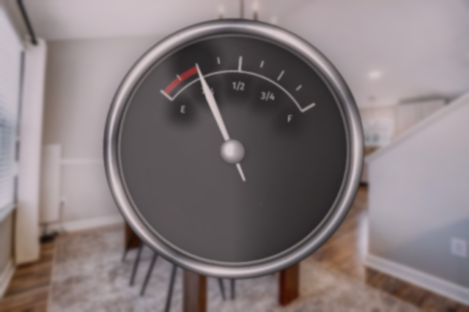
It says {"value": 0.25}
